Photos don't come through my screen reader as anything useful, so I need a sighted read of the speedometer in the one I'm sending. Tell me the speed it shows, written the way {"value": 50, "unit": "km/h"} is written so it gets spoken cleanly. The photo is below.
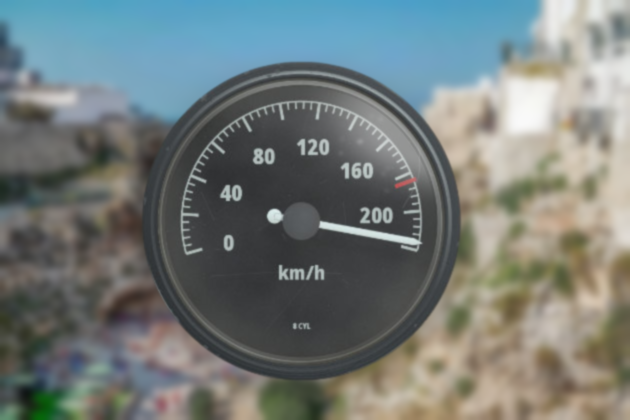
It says {"value": 216, "unit": "km/h"}
